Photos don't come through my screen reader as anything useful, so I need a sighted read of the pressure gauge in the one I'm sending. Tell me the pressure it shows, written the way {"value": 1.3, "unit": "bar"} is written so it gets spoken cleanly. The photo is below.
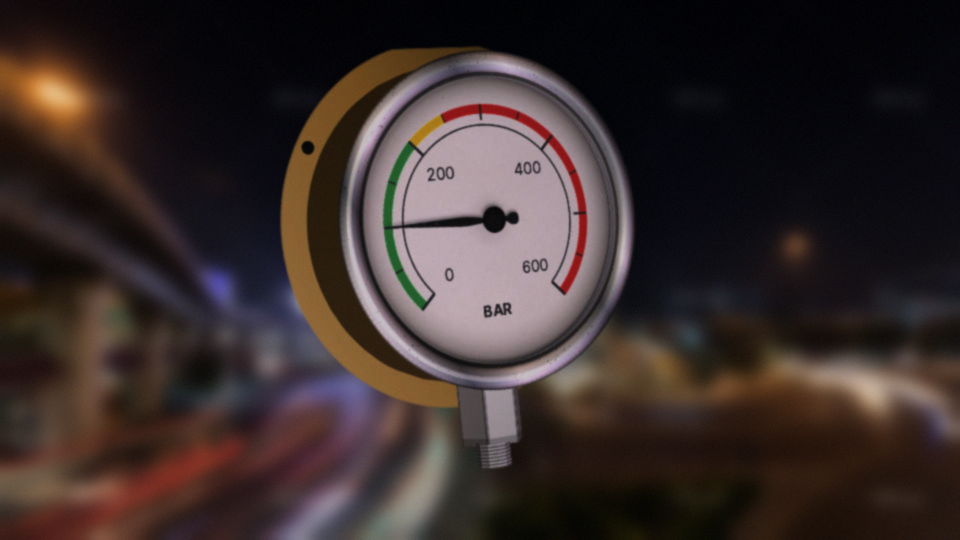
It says {"value": 100, "unit": "bar"}
